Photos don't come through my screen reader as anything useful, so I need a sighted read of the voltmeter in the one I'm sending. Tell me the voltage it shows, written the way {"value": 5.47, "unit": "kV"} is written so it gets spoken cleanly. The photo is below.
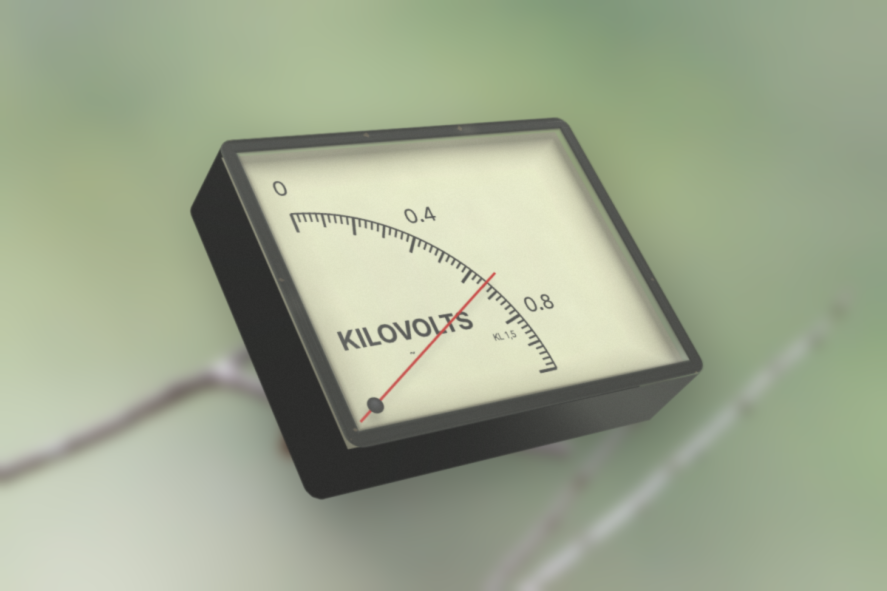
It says {"value": 0.66, "unit": "kV"}
